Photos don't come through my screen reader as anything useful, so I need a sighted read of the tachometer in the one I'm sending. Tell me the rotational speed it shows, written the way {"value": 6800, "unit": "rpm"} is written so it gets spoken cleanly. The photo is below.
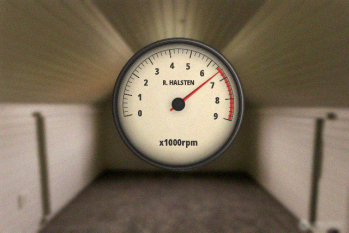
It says {"value": 6600, "unit": "rpm"}
